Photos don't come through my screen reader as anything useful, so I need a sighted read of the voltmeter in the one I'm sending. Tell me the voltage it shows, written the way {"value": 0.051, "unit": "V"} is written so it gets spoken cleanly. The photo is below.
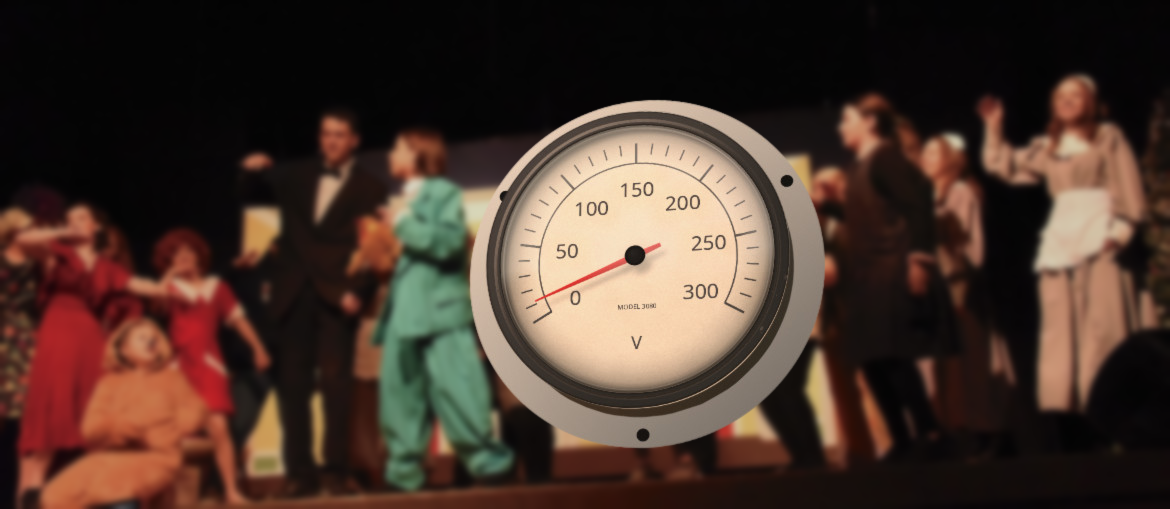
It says {"value": 10, "unit": "V"}
